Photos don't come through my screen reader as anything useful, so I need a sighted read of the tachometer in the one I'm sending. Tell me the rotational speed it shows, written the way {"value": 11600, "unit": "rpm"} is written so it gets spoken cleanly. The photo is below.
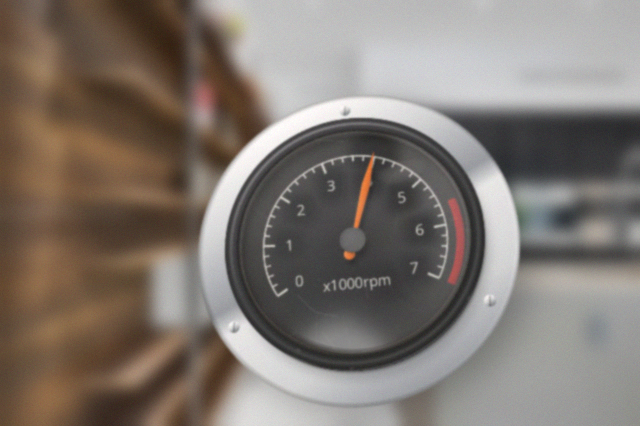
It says {"value": 4000, "unit": "rpm"}
